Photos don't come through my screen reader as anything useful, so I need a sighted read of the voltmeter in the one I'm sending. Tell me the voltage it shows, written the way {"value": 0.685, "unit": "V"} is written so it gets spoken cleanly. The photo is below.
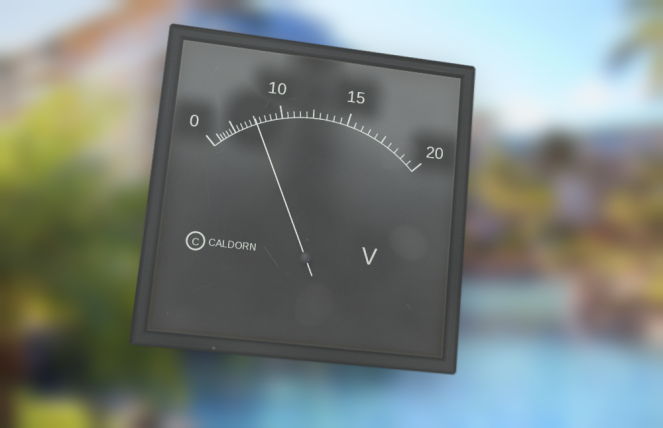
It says {"value": 7.5, "unit": "V"}
